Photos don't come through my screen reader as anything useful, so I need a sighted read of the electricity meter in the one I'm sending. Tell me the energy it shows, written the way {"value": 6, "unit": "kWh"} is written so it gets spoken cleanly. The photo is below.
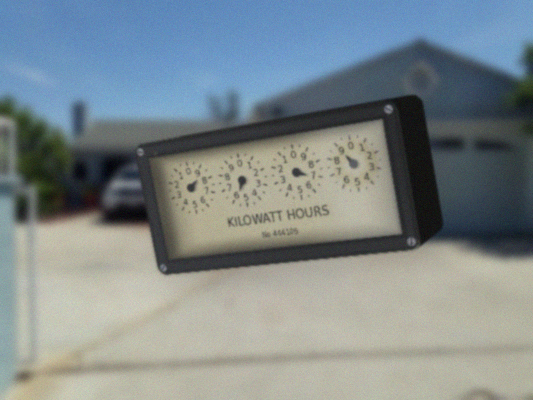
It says {"value": 8569, "unit": "kWh"}
